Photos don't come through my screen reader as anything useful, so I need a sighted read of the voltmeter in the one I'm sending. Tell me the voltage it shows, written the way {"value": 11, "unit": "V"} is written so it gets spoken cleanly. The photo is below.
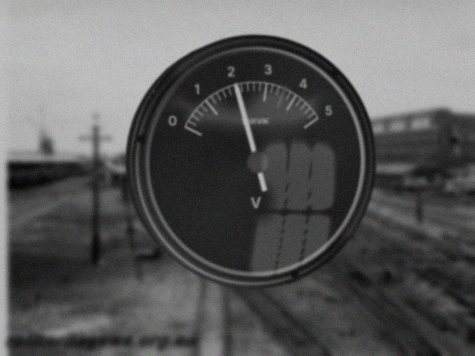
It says {"value": 2, "unit": "V"}
